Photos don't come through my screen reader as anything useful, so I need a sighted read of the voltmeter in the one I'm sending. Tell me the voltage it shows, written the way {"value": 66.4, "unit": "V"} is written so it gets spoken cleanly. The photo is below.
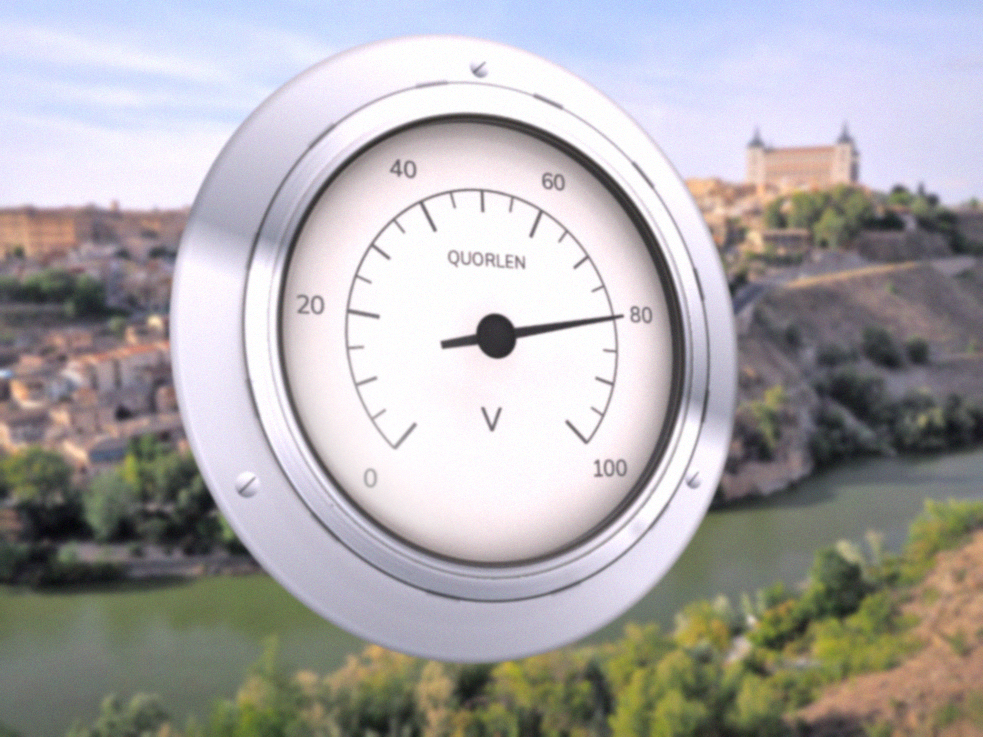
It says {"value": 80, "unit": "V"}
